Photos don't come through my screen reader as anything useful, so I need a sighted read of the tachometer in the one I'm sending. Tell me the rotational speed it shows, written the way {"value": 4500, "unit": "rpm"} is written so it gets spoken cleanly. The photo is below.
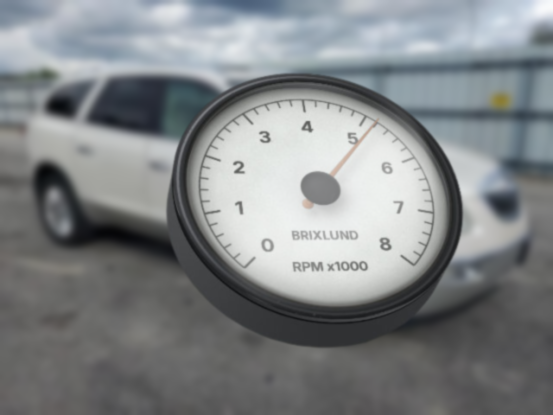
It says {"value": 5200, "unit": "rpm"}
